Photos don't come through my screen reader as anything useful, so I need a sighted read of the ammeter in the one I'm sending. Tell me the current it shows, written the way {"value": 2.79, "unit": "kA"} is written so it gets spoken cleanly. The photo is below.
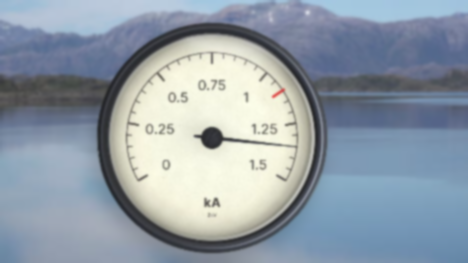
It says {"value": 1.35, "unit": "kA"}
